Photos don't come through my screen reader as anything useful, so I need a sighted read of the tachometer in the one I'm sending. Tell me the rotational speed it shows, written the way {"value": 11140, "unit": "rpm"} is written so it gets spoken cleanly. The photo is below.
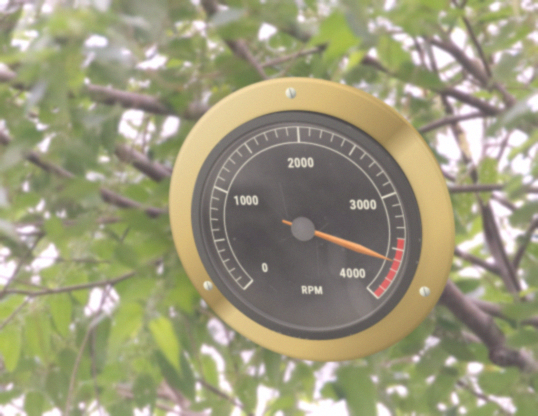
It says {"value": 3600, "unit": "rpm"}
